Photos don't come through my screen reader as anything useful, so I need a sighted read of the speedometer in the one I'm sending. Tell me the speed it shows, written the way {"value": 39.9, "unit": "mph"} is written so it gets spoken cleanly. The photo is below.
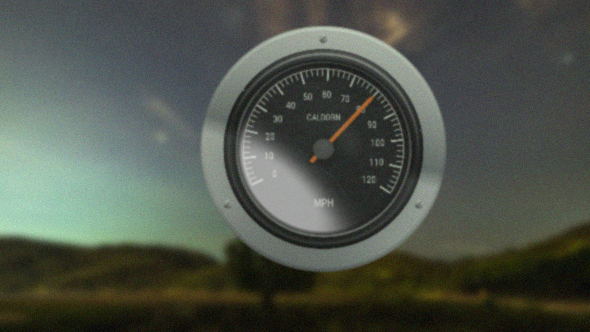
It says {"value": 80, "unit": "mph"}
